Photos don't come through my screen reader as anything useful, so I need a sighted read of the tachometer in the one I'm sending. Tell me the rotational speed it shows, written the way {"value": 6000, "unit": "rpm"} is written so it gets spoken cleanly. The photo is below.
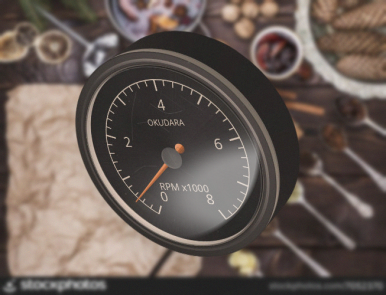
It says {"value": 500, "unit": "rpm"}
